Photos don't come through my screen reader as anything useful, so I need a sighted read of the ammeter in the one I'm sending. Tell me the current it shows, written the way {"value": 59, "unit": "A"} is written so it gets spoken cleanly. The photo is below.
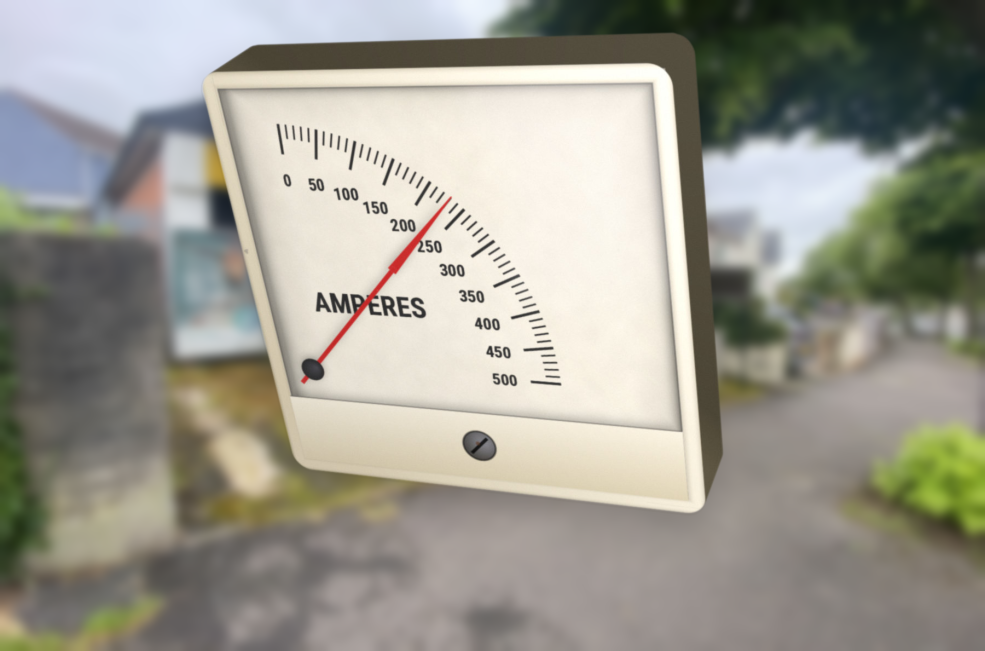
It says {"value": 230, "unit": "A"}
